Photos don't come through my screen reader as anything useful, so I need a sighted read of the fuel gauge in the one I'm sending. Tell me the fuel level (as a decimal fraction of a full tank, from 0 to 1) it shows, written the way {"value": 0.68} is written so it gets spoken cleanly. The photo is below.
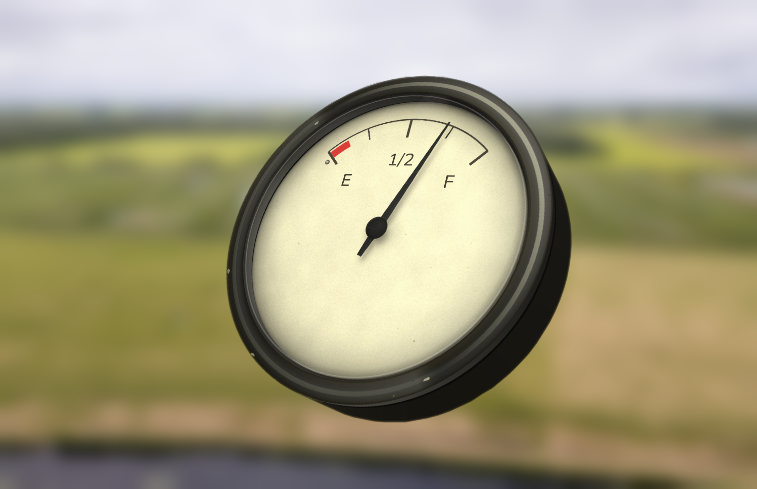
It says {"value": 0.75}
